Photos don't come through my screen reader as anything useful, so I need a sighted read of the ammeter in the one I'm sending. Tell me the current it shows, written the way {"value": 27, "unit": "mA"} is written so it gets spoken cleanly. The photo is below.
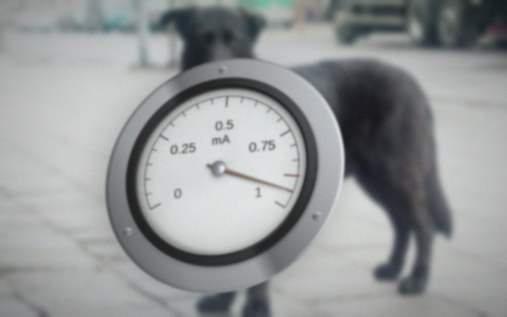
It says {"value": 0.95, "unit": "mA"}
